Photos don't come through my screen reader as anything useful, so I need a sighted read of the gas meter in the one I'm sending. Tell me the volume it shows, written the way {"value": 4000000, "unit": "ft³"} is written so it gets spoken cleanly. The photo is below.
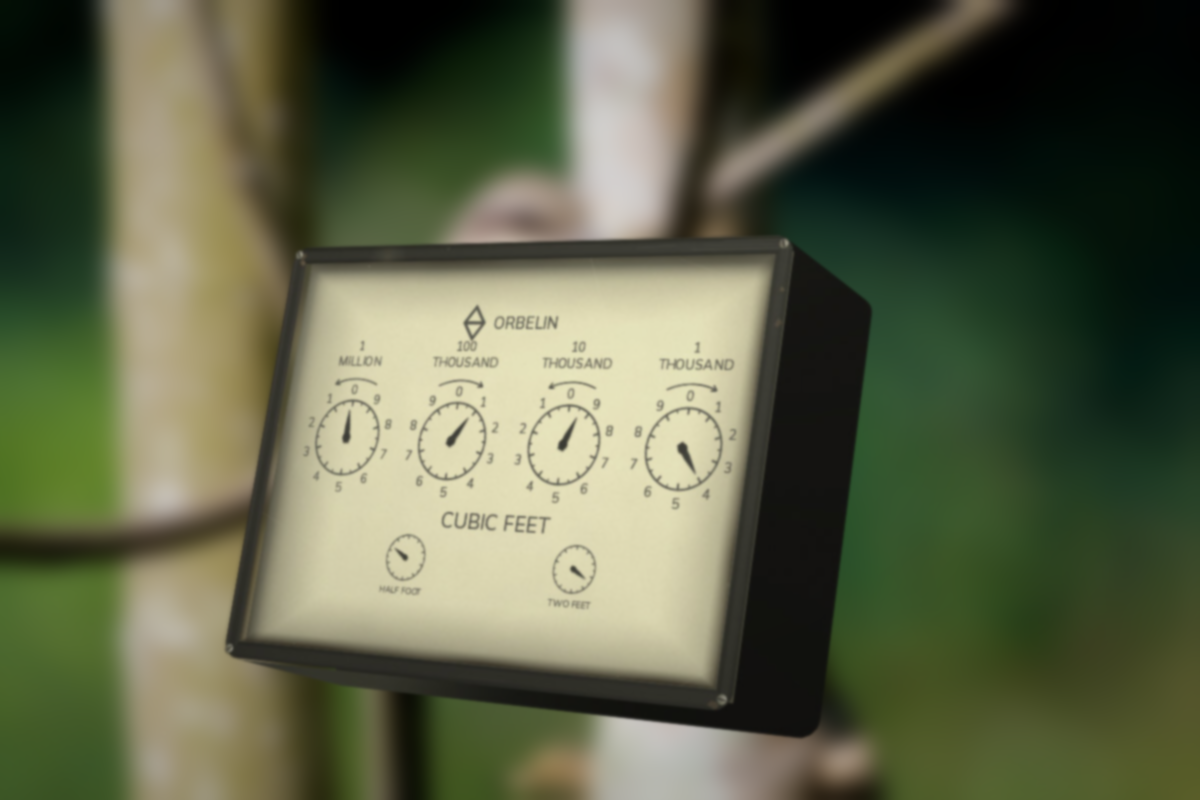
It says {"value": 9400, "unit": "ft³"}
